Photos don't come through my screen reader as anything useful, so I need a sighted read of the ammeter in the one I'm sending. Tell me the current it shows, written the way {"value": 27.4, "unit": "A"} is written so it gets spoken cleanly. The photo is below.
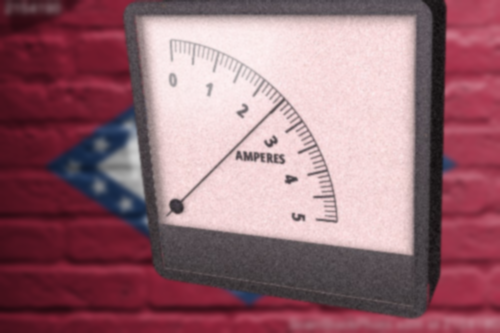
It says {"value": 2.5, "unit": "A"}
